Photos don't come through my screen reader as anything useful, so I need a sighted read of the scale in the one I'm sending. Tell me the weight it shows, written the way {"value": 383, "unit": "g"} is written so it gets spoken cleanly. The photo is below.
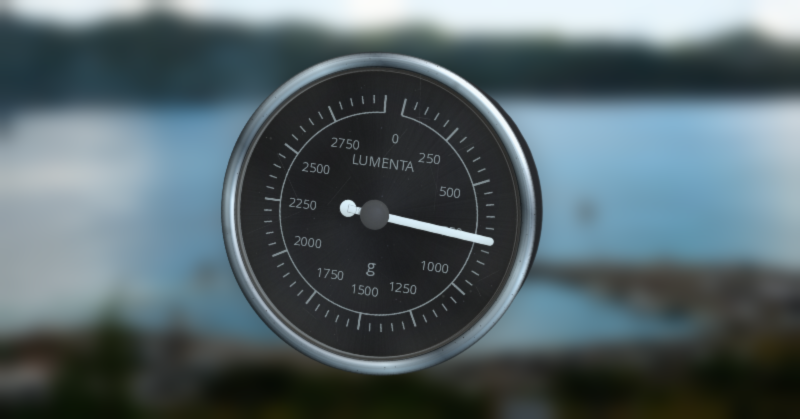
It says {"value": 750, "unit": "g"}
